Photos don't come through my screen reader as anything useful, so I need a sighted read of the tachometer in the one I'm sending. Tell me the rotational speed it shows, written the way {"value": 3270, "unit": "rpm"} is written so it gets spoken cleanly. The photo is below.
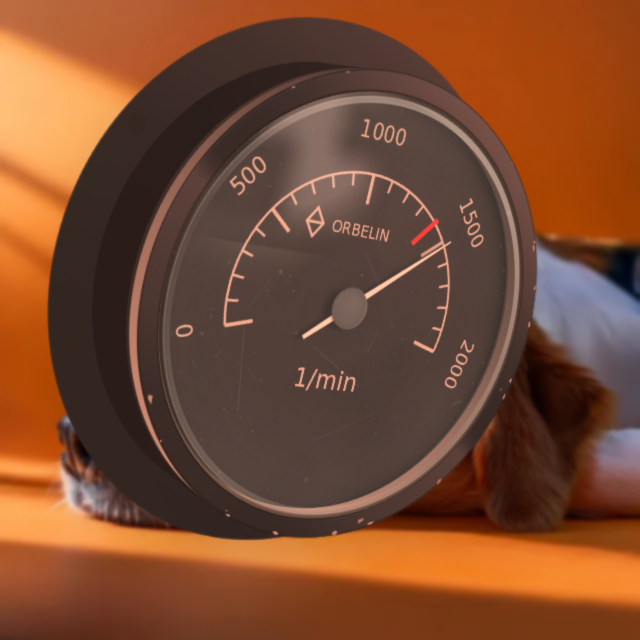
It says {"value": 1500, "unit": "rpm"}
